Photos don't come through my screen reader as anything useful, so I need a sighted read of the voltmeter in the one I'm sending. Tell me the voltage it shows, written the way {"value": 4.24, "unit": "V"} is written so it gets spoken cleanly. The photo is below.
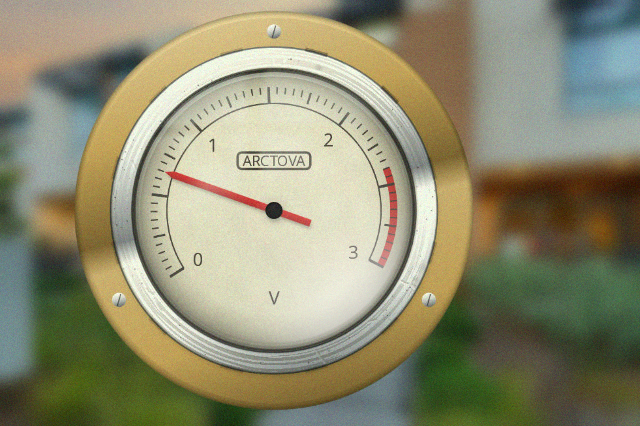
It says {"value": 0.65, "unit": "V"}
